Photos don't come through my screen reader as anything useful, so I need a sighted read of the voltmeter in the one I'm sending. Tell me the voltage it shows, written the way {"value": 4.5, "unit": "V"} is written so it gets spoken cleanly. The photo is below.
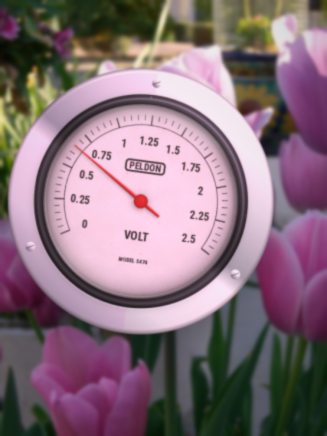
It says {"value": 0.65, "unit": "V"}
